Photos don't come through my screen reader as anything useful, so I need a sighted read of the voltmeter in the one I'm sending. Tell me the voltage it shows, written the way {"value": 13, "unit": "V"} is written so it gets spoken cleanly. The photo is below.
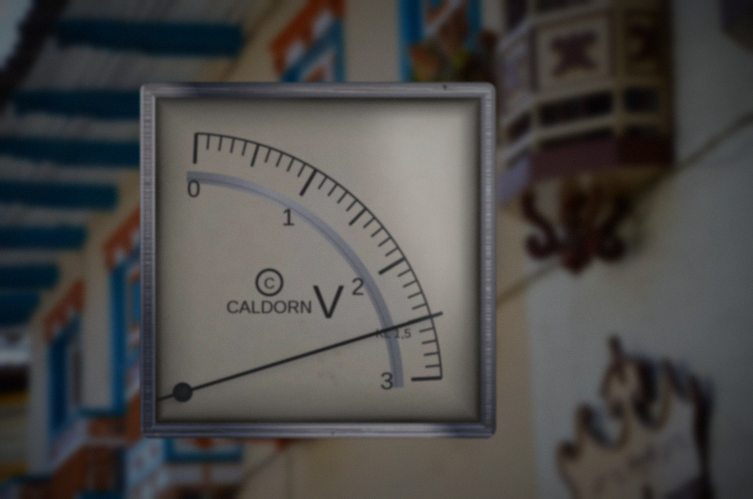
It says {"value": 2.5, "unit": "V"}
